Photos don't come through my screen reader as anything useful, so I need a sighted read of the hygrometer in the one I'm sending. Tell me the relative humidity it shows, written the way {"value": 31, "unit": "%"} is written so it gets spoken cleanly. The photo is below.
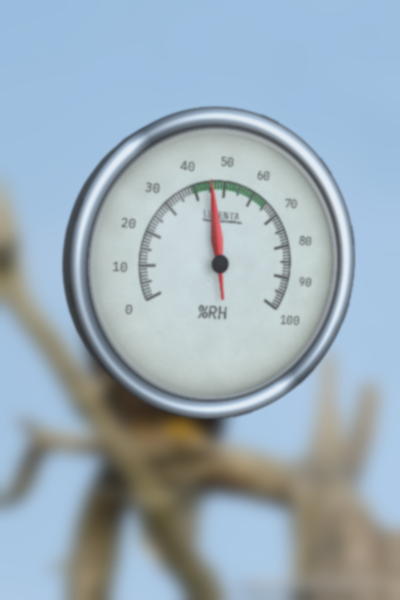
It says {"value": 45, "unit": "%"}
